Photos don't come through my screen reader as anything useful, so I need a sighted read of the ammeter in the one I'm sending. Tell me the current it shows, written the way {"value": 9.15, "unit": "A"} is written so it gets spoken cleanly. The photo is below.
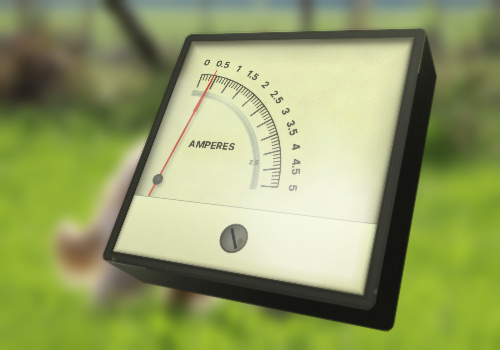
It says {"value": 0.5, "unit": "A"}
